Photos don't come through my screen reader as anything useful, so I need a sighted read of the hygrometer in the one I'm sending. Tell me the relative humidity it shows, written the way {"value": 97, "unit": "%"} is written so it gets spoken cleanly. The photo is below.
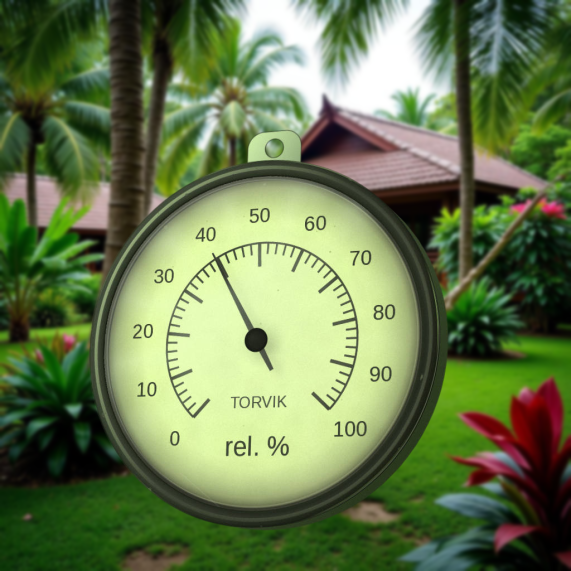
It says {"value": 40, "unit": "%"}
